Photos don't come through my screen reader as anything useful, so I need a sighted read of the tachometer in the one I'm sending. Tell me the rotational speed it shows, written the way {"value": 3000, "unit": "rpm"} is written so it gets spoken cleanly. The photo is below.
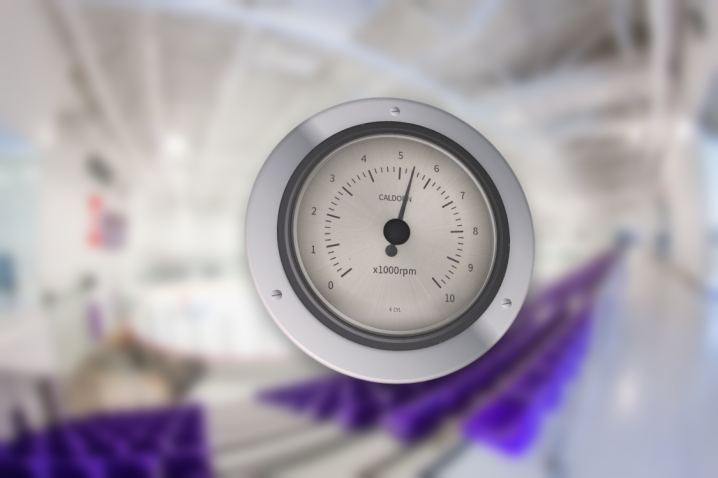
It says {"value": 5400, "unit": "rpm"}
